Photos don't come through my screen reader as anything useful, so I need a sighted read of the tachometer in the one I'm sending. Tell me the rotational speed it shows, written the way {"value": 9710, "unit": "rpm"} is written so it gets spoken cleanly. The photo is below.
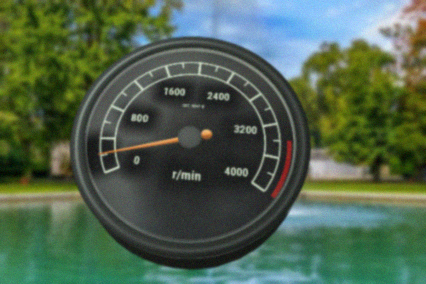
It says {"value": 200, "unit": "rpm"}
